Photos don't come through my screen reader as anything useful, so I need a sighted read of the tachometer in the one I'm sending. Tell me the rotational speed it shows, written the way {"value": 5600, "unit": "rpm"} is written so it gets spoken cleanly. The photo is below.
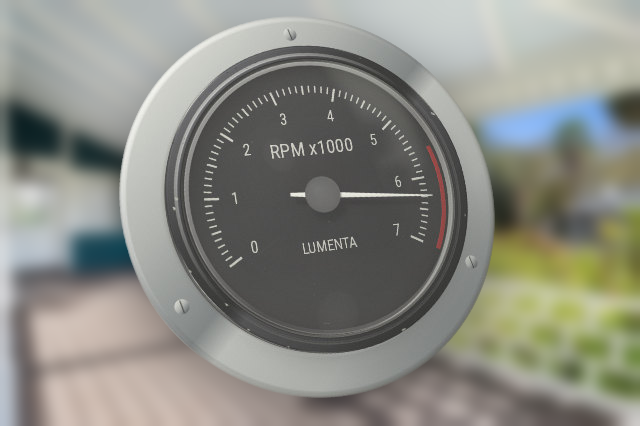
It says {"value": 6300, "unit": "rpm"}
